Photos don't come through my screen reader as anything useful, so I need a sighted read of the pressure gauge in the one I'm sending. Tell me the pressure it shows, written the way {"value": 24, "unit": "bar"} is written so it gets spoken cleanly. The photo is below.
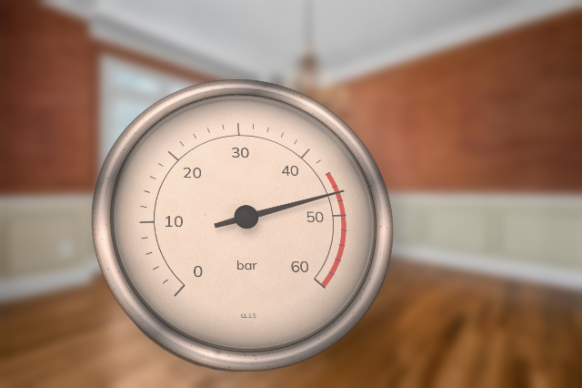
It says {"value": 47, "unit": "bar"}
